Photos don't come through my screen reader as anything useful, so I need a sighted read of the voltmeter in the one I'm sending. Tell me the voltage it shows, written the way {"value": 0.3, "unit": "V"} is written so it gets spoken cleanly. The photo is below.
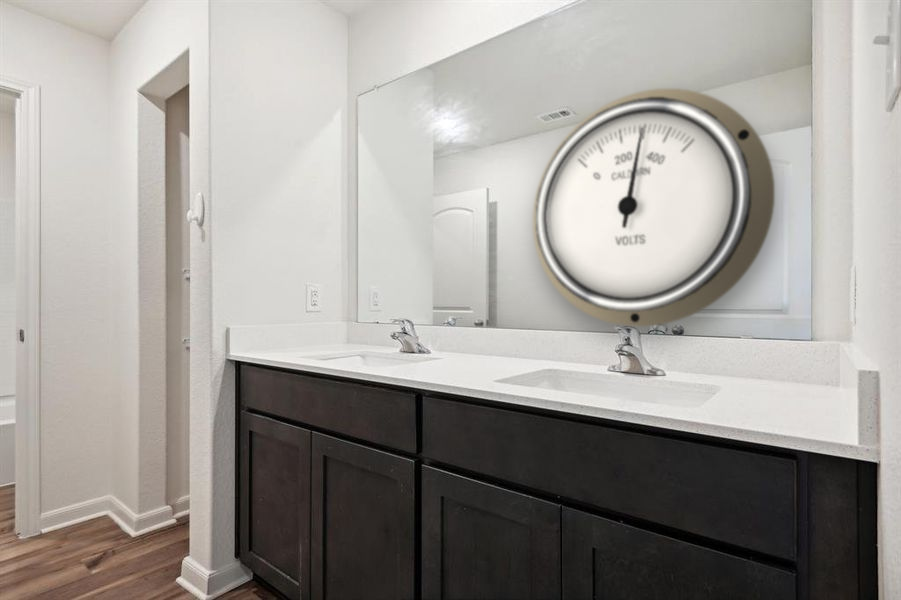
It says {"value": 300, "unit": "V"}
